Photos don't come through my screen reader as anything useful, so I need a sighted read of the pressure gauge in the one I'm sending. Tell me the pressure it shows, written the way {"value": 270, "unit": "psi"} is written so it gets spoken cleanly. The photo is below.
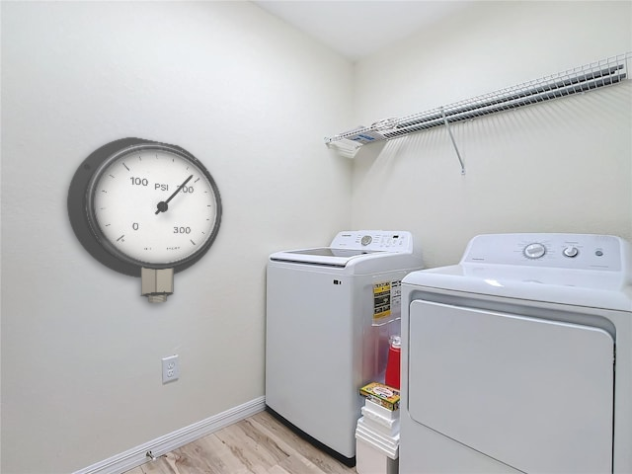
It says {"value": 190, "unit": "psi"}
